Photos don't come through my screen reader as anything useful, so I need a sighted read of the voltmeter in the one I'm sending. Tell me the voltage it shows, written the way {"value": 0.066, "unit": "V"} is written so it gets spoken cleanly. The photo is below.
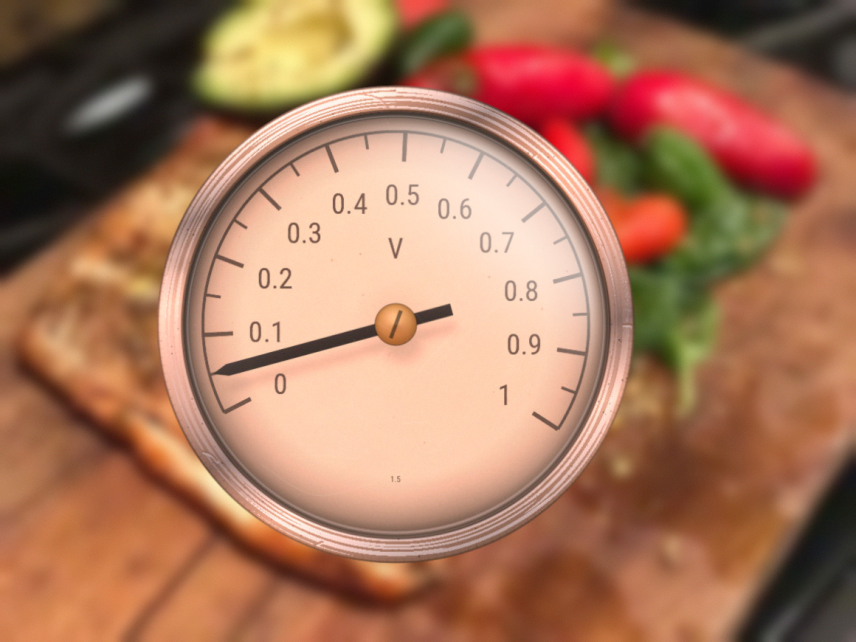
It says {"value": 0.05, "unit": "V"}
